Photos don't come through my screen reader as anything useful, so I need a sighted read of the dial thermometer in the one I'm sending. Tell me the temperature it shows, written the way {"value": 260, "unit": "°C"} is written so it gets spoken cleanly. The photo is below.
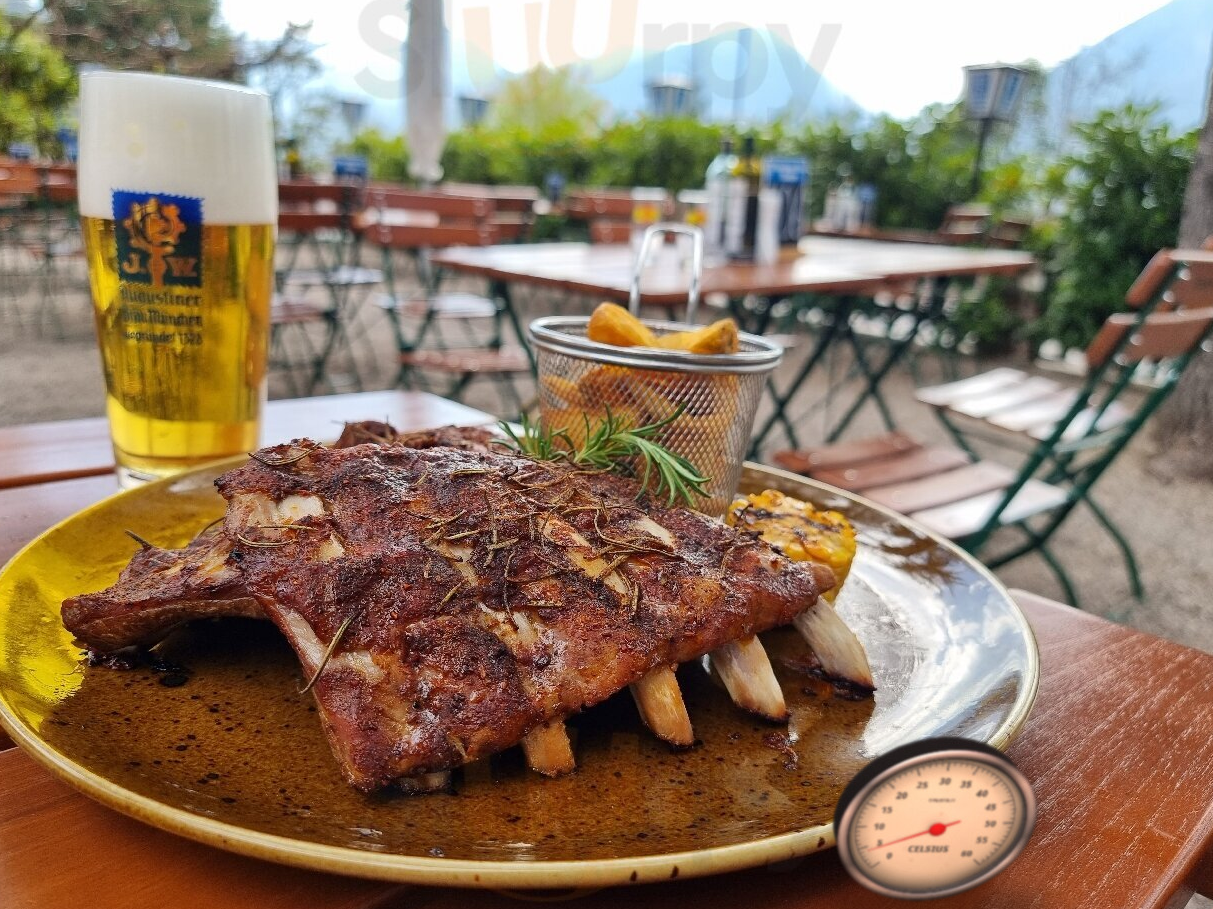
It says {"value": 5, "unit": "°C"}
